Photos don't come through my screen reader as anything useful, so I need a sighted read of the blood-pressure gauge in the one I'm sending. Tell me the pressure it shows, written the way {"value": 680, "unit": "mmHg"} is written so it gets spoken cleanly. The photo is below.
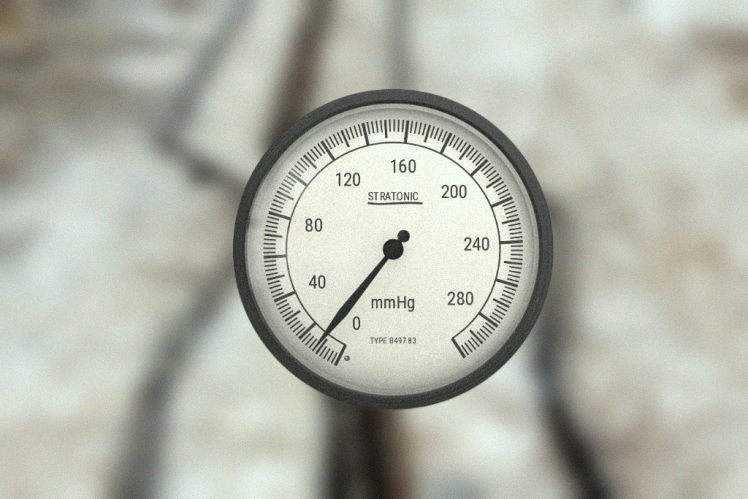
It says {"value": 12, "unit": "mmHg"}
